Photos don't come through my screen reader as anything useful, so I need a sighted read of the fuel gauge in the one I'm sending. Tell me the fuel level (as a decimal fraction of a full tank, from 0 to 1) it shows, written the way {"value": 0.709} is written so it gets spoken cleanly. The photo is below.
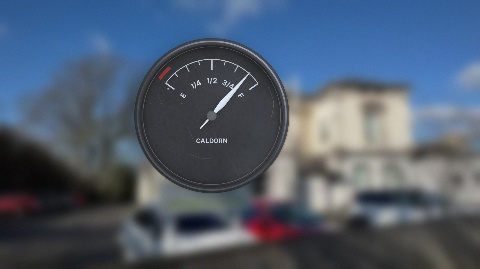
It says {"value": 0.875}
